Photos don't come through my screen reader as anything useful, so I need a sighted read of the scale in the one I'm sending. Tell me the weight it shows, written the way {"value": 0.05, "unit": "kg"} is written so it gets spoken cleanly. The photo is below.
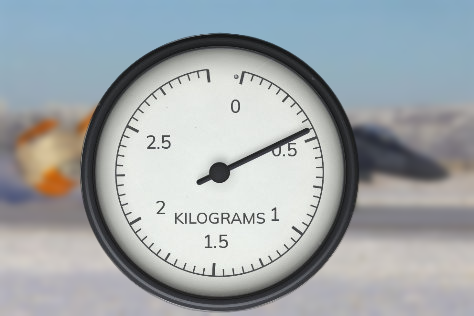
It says {"value": 0.45, "unit": "kg"}
